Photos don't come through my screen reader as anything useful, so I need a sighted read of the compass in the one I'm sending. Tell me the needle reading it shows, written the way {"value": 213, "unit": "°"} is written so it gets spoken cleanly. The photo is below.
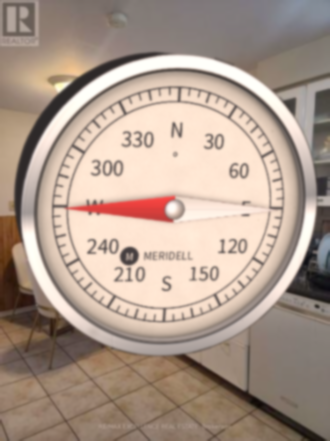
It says {"value": 270, "unit": "°"}
